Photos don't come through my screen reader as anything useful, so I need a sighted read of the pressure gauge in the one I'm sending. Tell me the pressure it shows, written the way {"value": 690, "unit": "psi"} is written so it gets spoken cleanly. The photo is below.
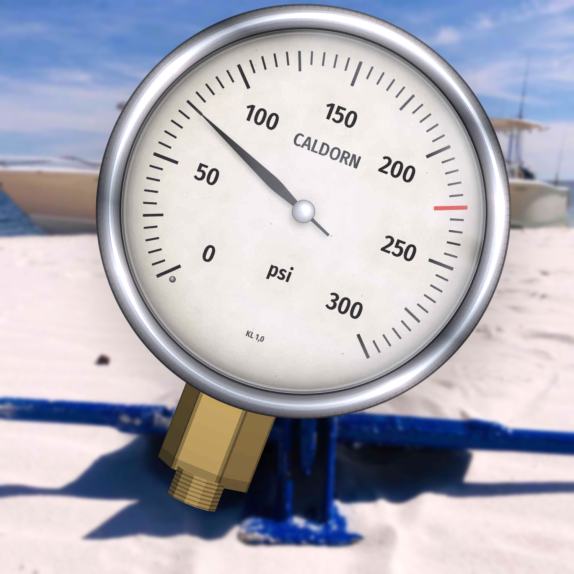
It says {"value": 75, "unit": "psi"}
